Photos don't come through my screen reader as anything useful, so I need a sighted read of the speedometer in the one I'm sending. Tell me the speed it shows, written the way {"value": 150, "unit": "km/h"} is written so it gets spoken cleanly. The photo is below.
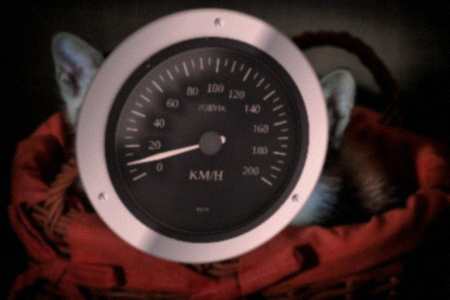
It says {"value": 10, "unit": "km/h"}
